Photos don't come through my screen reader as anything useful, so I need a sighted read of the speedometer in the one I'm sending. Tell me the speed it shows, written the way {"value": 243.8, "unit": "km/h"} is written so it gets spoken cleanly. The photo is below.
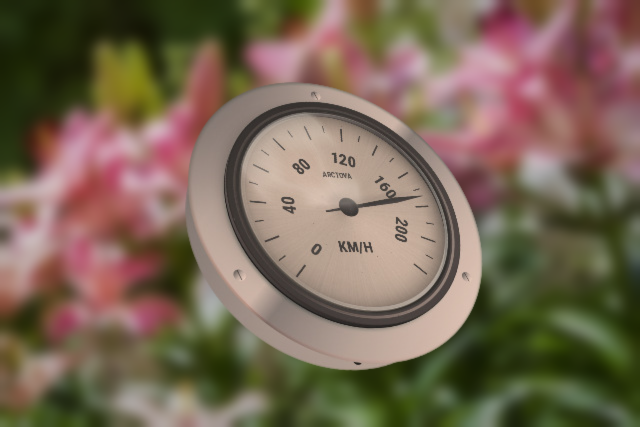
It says {"value": 175, "unit": "km/h"}
